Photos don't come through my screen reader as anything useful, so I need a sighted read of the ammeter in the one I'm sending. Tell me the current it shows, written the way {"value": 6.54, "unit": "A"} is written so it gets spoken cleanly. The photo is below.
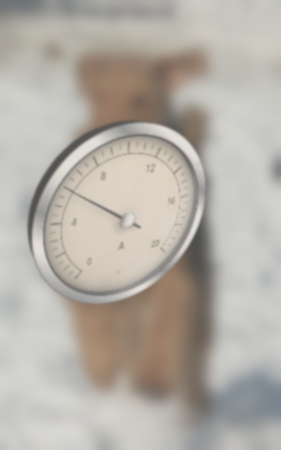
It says {"value": 6, "unit": "A"}
